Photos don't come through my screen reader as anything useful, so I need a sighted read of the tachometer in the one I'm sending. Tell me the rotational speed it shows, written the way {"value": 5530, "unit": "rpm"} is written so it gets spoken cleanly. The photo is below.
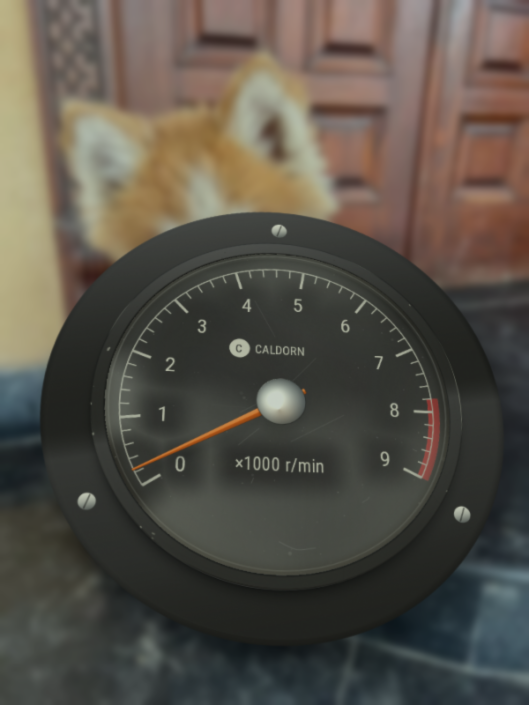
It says {"value": 200, "unit": "rpm"}
